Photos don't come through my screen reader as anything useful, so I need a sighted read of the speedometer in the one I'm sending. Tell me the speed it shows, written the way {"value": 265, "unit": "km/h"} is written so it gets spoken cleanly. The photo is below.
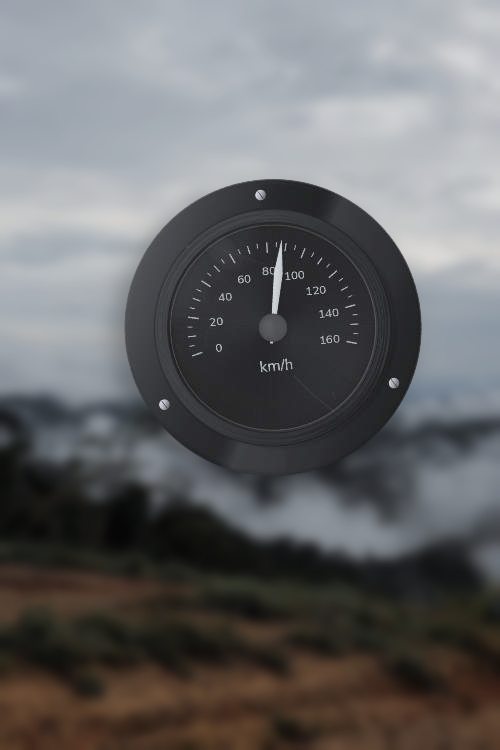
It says {"value": 87.5, "unit": "km/h"}
